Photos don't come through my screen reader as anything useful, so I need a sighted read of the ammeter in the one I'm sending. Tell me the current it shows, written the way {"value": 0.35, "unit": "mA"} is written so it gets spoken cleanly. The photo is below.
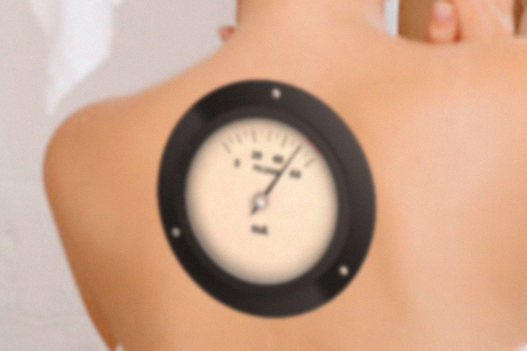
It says {"value": 50, "unit": "mA"}
